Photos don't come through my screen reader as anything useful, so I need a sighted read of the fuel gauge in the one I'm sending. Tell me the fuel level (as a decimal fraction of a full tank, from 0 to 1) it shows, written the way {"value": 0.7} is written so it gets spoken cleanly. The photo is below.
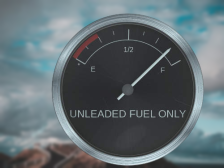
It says {"value": 0.875}
